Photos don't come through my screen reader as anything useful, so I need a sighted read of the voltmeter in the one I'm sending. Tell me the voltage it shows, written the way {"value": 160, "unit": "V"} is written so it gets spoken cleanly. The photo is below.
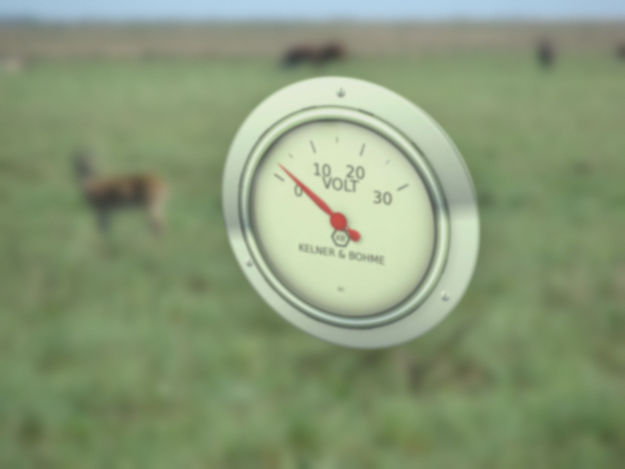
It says {"value": 2.5, "unit": "V"}
